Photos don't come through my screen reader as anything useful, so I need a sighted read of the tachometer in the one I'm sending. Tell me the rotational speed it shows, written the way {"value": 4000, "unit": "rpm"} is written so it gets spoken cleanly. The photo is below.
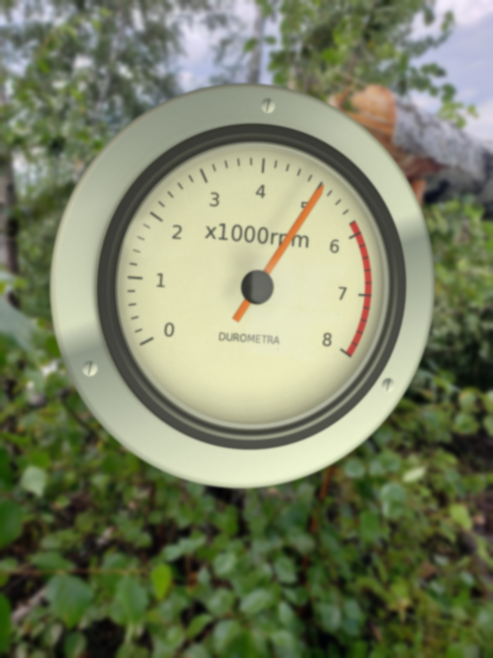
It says {"value": 5000, "unit": "rpm"}
